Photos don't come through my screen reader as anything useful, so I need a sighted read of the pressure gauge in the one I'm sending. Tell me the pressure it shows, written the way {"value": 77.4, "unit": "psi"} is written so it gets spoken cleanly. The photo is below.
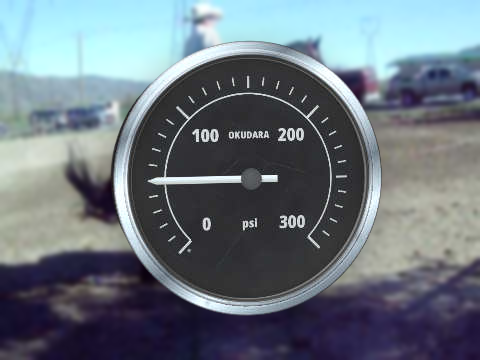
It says {"value": 50, "unit": "psi"}
